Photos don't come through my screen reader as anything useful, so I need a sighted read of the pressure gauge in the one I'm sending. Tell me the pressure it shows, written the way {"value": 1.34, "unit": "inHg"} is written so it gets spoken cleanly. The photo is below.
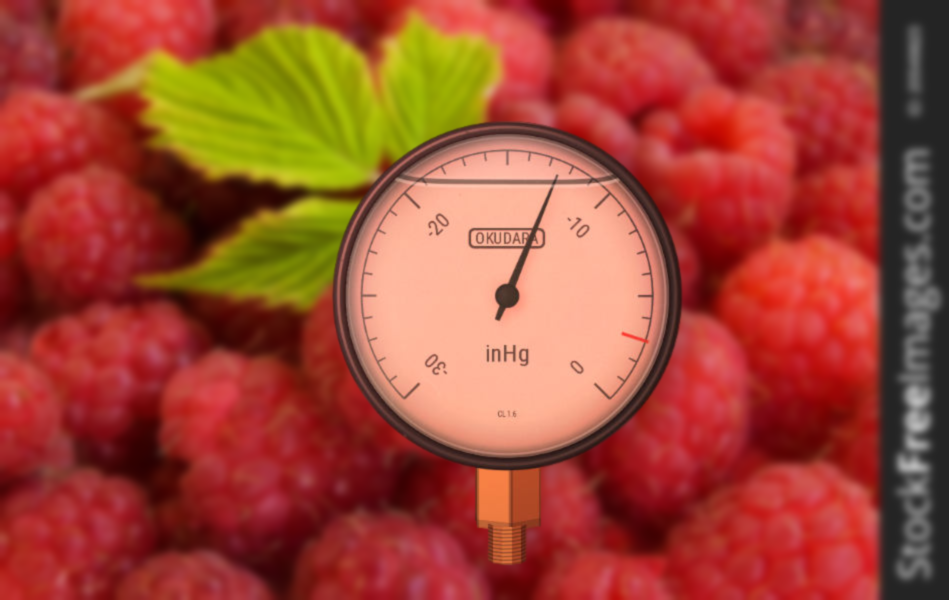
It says {"value": -12.5, "unit": "inHg"}
